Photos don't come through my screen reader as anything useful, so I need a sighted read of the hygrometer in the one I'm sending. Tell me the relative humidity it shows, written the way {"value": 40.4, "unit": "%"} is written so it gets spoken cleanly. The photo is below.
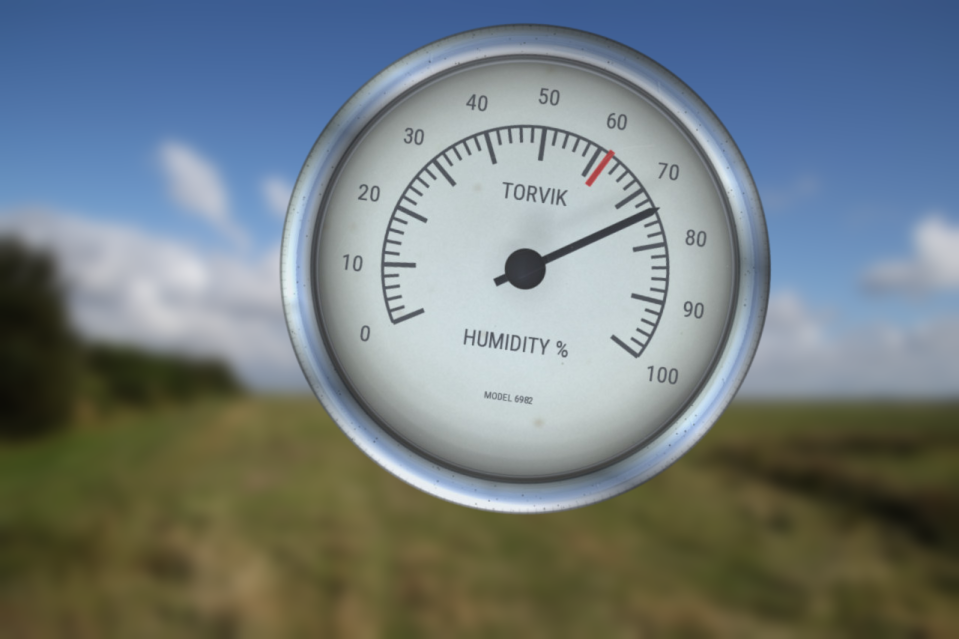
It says {"value": 74, "unit": "%"}
